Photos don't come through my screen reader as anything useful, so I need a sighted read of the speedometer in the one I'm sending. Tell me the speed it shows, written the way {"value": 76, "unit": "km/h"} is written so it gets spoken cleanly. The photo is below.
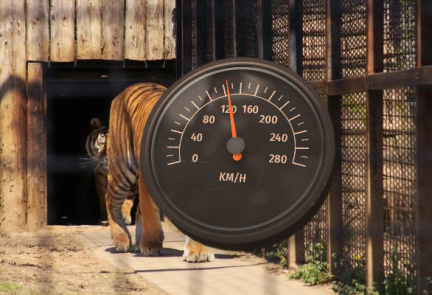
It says {"value": 125, "unit": "km/h"}
